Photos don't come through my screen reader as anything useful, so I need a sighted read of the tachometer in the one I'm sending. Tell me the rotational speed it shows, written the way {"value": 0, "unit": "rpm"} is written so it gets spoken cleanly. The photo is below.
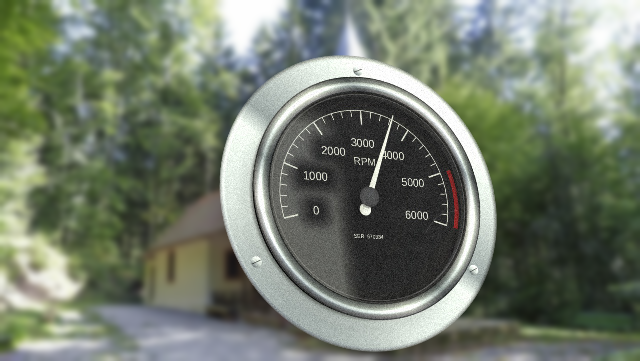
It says {"value": 3600, "unit": "rpm"}
